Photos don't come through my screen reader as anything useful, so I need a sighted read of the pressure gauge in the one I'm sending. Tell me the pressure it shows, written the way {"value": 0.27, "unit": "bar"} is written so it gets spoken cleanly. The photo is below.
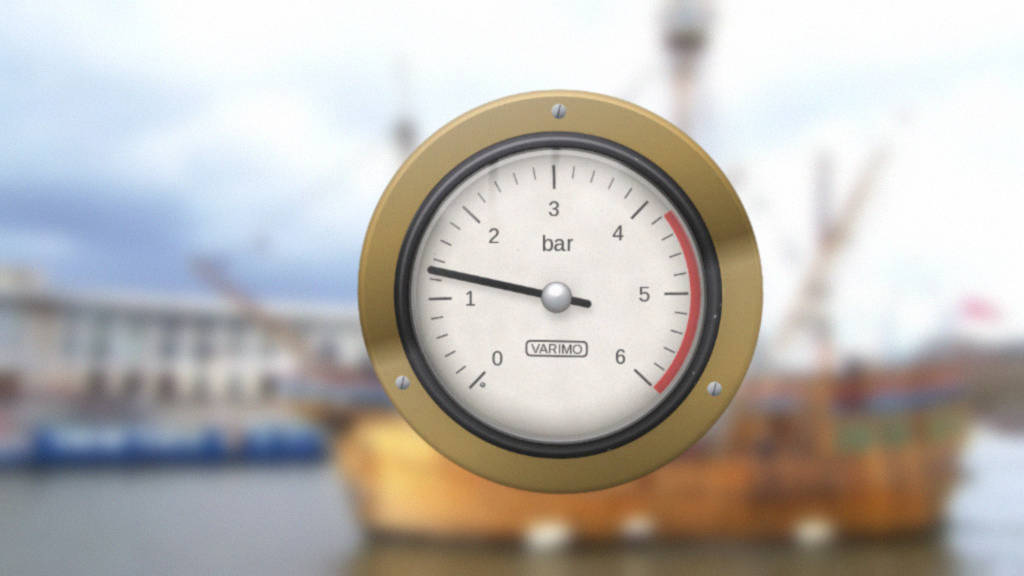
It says {"value": 1.3, "unit": "bar"}
